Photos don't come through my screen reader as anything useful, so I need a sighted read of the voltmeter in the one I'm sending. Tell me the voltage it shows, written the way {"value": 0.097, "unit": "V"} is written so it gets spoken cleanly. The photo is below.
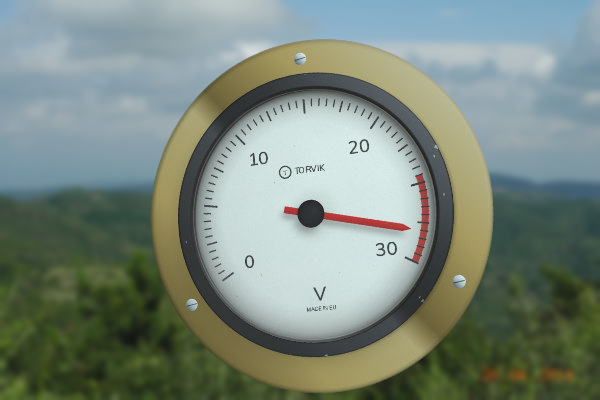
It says {"value": 28, "unit": "V"}
